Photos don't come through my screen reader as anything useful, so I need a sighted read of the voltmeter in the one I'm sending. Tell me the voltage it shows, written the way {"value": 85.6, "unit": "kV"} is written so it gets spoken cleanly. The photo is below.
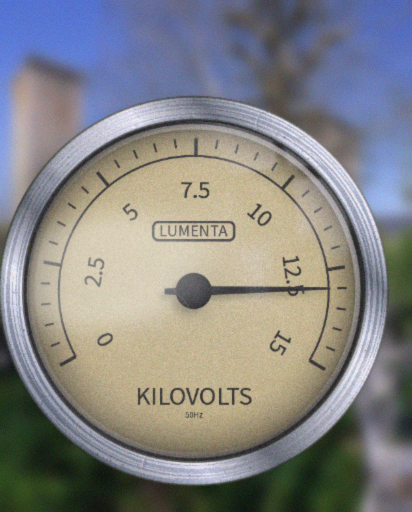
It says {"value": 13, "unit": "kV"}
